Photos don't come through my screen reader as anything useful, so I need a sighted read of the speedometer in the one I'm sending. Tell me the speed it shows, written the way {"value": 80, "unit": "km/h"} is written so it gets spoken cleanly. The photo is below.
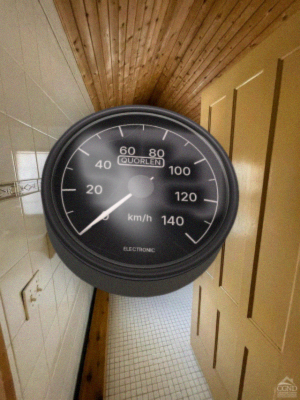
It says {"value": 0, "unit": "km/h"}
